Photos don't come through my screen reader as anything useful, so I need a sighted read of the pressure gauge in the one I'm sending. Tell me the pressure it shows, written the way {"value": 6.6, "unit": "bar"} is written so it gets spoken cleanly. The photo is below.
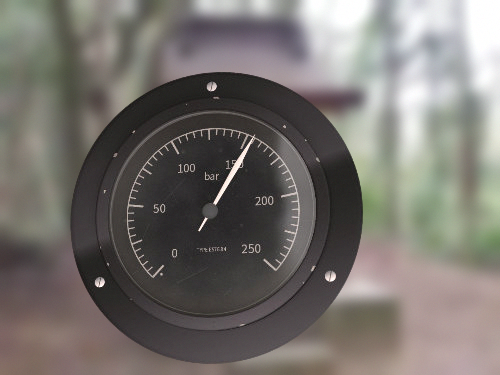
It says {"value": 155, "unit": "bar"}
